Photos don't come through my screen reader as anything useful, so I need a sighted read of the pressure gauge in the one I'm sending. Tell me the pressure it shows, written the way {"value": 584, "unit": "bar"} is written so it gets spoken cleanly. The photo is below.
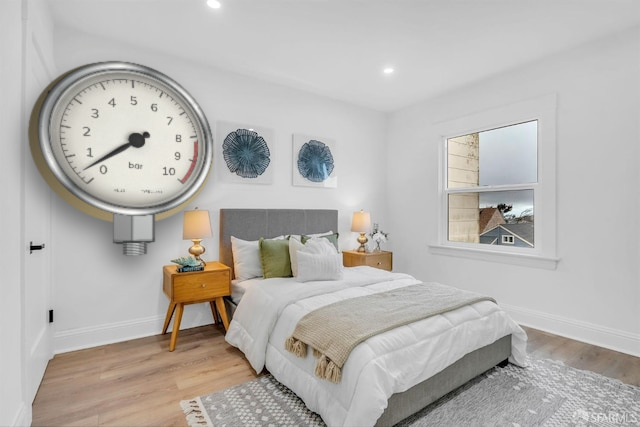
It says {"value": 0.4, "unit": "bar"}
